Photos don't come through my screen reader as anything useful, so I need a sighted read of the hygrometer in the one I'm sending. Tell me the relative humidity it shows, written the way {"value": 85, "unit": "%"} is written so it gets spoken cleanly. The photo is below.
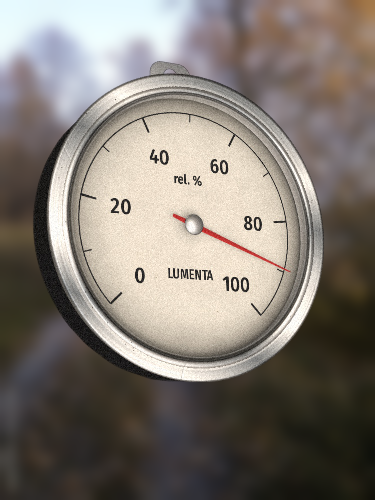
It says {"value": 90, "unit": "%"}
